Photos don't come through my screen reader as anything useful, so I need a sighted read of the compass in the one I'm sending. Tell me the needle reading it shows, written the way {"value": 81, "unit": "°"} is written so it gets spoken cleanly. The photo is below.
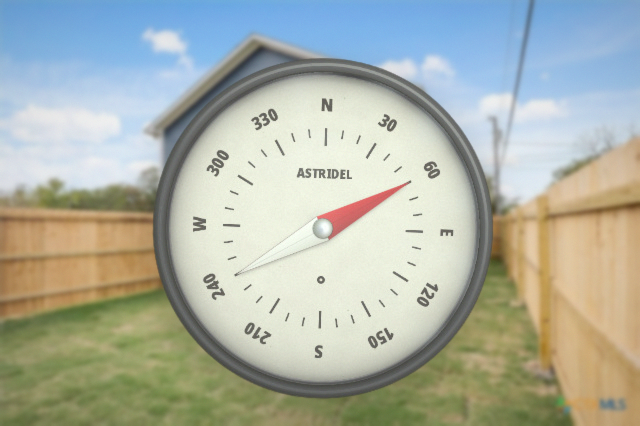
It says {"value": 60, "unit": "°"}
